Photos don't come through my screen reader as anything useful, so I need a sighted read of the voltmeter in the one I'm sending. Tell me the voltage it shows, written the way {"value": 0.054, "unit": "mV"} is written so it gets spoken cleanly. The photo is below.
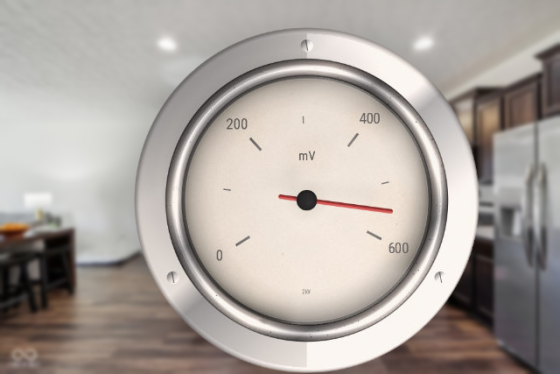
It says {"value": 550, "unit": "mV"}
